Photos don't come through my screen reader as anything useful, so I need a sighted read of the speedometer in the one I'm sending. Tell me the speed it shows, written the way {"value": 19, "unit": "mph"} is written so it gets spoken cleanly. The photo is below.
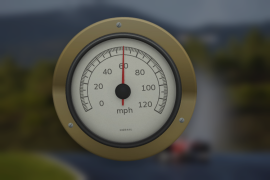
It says {"value": 60, "unit": "mph"}
